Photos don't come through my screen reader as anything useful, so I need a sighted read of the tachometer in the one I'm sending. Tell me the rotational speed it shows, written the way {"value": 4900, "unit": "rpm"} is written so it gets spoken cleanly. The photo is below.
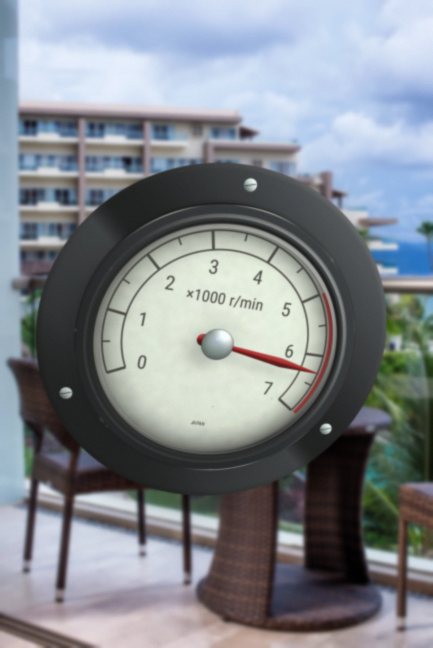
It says {"value": 6250, "unit": "rpm"}
